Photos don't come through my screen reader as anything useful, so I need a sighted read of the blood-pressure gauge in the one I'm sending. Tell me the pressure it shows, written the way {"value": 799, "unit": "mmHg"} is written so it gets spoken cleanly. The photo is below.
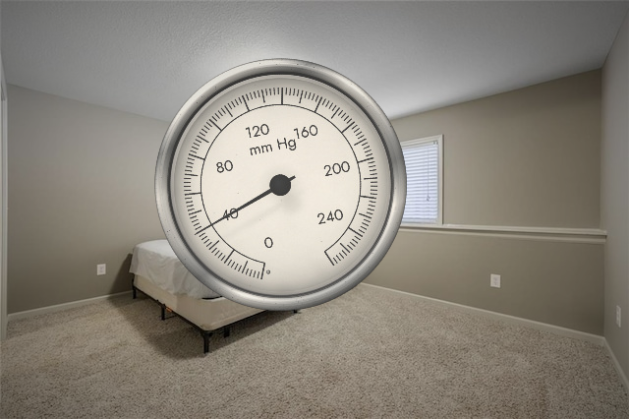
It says {"value": 40, "unit": "mmHg"}
